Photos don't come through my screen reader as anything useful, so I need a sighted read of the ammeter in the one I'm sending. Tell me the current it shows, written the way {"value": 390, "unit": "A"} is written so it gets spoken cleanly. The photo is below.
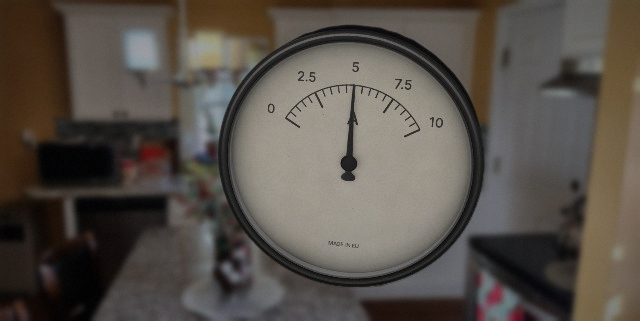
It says {"value": 5, "unit": "A"}
